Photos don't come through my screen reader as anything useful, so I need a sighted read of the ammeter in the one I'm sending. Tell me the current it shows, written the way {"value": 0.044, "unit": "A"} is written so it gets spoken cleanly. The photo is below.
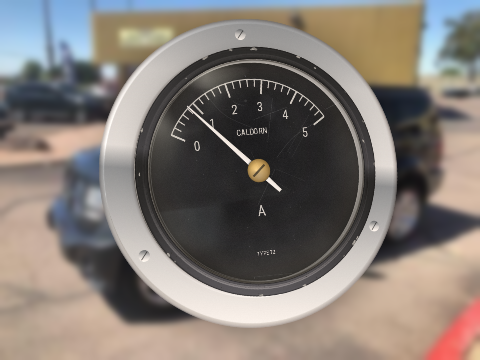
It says {"value": 0.8, "unit": "A"}
